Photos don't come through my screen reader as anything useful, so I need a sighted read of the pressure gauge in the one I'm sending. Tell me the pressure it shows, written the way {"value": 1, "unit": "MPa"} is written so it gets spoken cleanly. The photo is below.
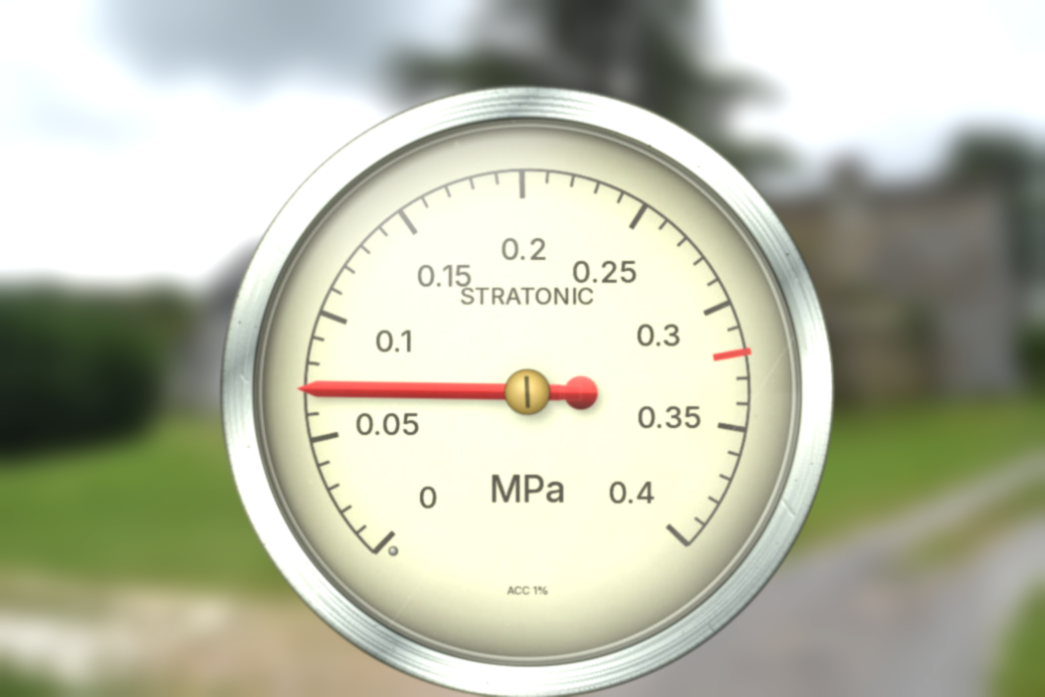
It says {"value": 0.07, "unit": "MPa"}
